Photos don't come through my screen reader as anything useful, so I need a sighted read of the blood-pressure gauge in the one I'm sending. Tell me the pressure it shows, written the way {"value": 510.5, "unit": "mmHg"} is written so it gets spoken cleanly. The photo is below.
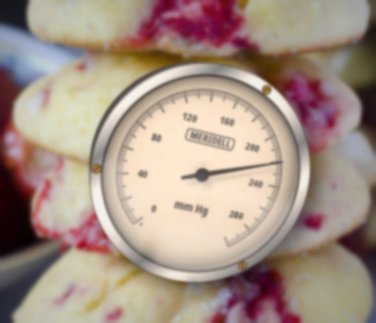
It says {"value": 220, "unit": "mmHg"}
